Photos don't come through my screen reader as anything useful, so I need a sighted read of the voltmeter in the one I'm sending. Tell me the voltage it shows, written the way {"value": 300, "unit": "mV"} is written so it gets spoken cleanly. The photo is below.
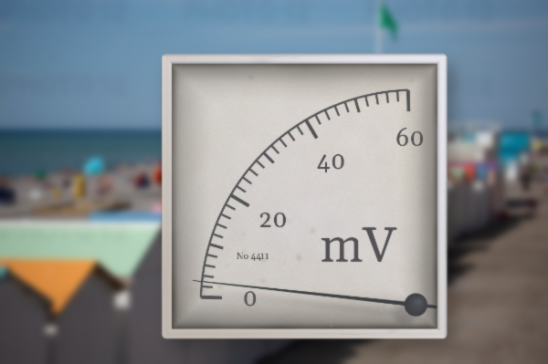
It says {"value": 3, "unit": "mV"}
